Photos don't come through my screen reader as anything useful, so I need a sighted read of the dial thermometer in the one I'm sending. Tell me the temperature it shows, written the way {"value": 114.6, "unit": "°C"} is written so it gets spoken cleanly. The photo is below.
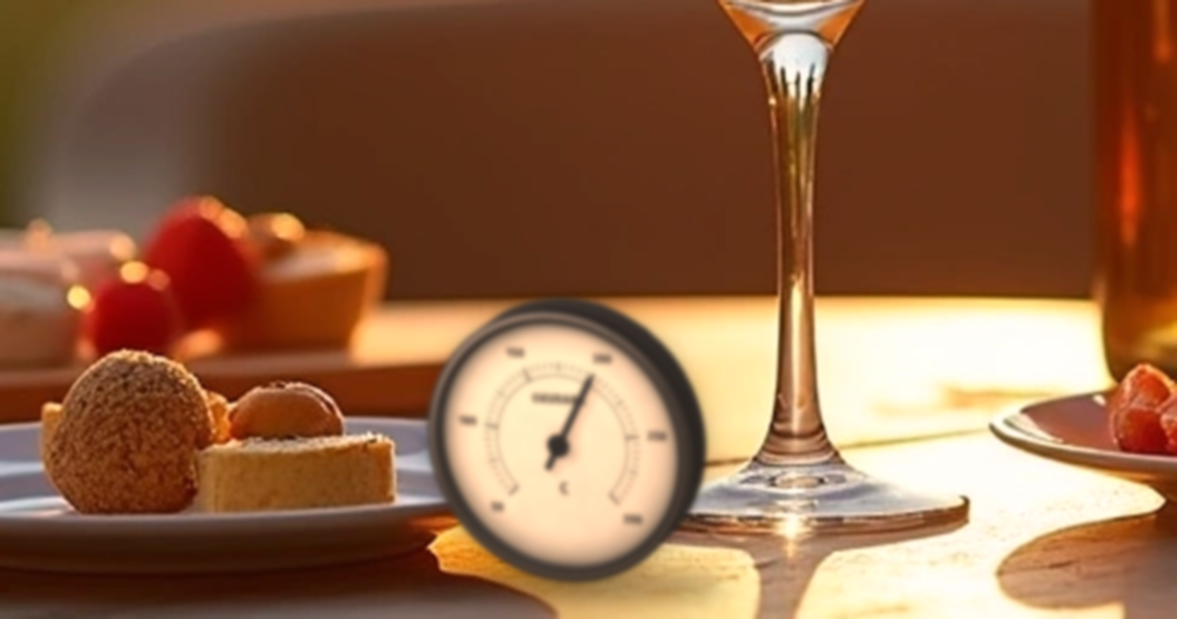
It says {"value": 200, "unit": "°C"}
